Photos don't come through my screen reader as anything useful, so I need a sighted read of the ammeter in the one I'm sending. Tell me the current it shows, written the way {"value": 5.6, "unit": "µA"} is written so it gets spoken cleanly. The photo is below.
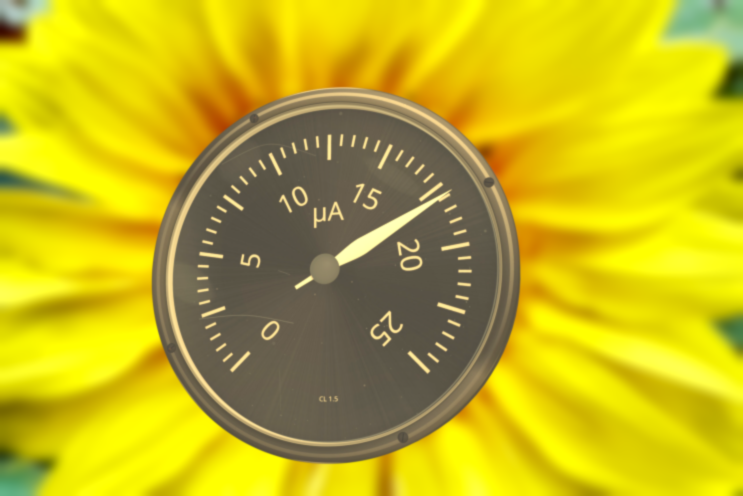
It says {"value": 18, "unit": "µA"}
